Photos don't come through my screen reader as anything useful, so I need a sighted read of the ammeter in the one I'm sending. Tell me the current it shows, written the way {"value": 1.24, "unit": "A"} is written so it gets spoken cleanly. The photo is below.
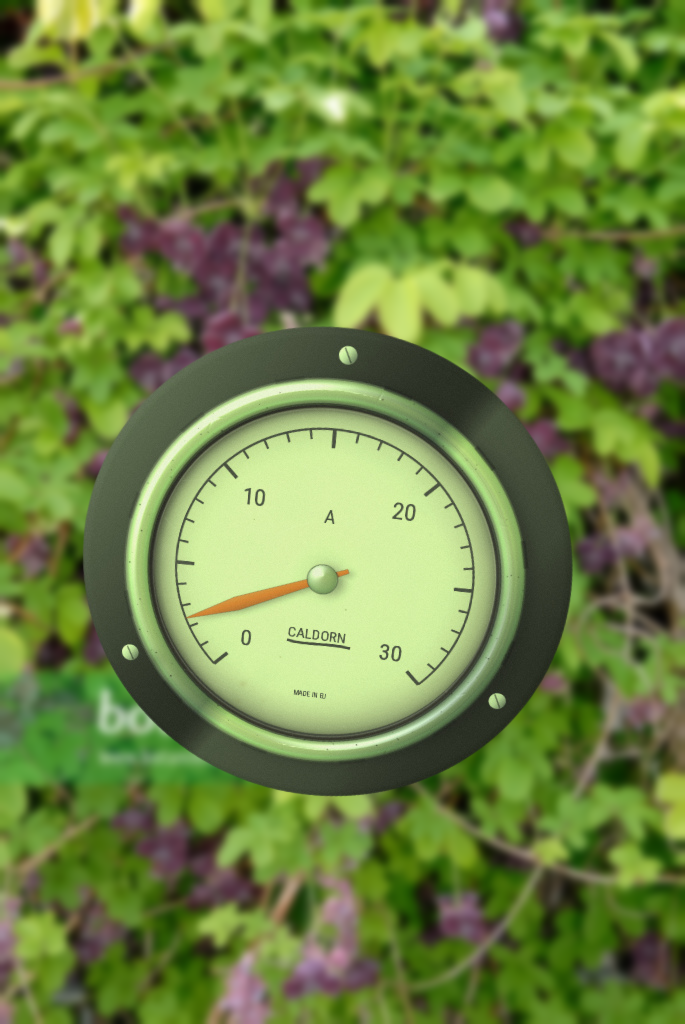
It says {"value": 2.5, "unit": "A"}
